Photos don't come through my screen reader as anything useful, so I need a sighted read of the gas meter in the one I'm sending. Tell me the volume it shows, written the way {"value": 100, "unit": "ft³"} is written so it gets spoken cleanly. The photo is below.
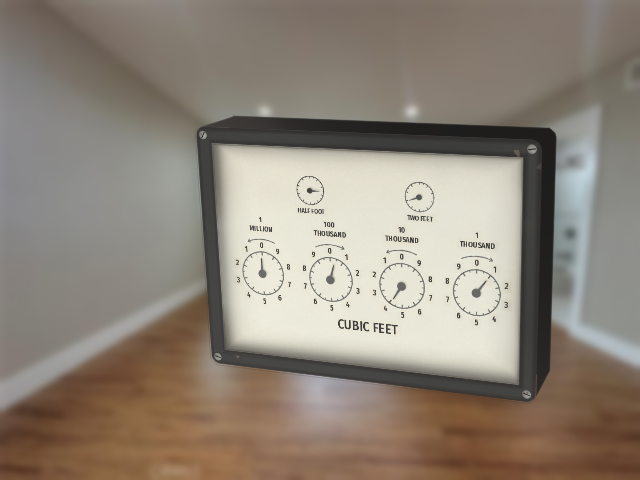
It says {"value": 4100, "unit": "ft³"}
